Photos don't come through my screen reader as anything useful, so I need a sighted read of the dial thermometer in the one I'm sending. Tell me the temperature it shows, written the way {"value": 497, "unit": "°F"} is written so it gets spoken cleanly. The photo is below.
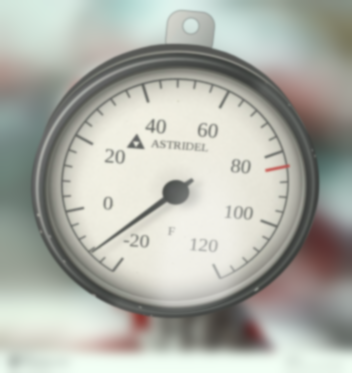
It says {"value": -12, "unit": "°F"}
